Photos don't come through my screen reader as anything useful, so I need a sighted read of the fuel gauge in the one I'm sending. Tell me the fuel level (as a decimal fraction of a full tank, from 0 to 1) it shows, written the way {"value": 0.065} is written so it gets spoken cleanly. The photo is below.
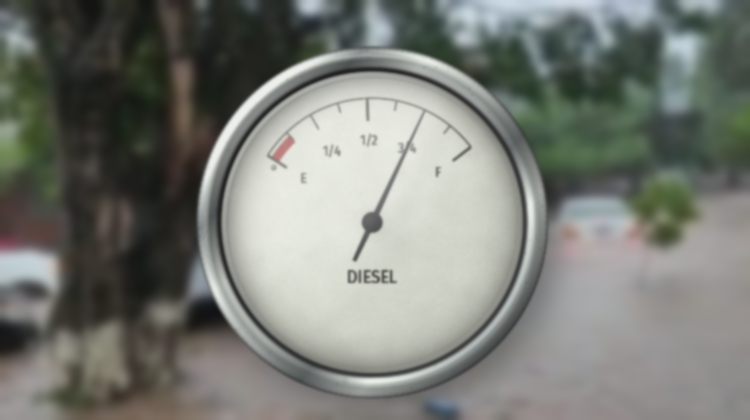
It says {"value": 0.75}
